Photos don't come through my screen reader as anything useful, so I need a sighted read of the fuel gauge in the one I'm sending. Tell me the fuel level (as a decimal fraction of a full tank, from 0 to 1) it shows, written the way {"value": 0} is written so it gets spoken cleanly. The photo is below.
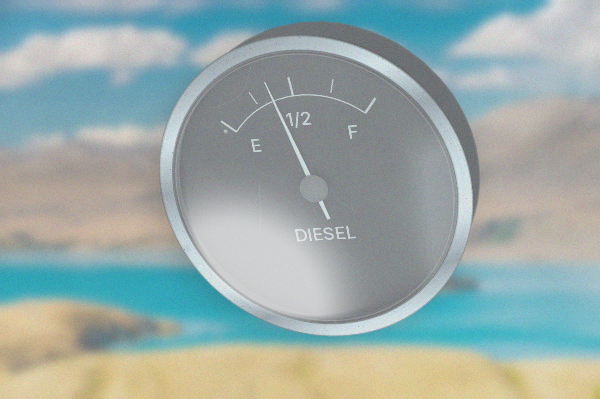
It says {"value": 0.375}
